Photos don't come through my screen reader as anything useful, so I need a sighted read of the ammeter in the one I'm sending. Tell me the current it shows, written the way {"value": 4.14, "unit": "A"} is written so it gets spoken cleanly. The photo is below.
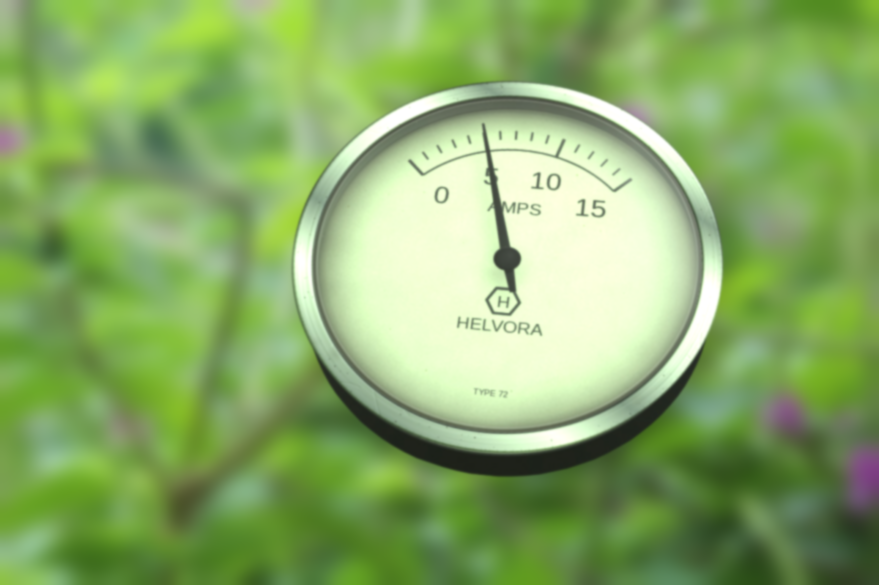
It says {"value": 5, "unit": "A"}
